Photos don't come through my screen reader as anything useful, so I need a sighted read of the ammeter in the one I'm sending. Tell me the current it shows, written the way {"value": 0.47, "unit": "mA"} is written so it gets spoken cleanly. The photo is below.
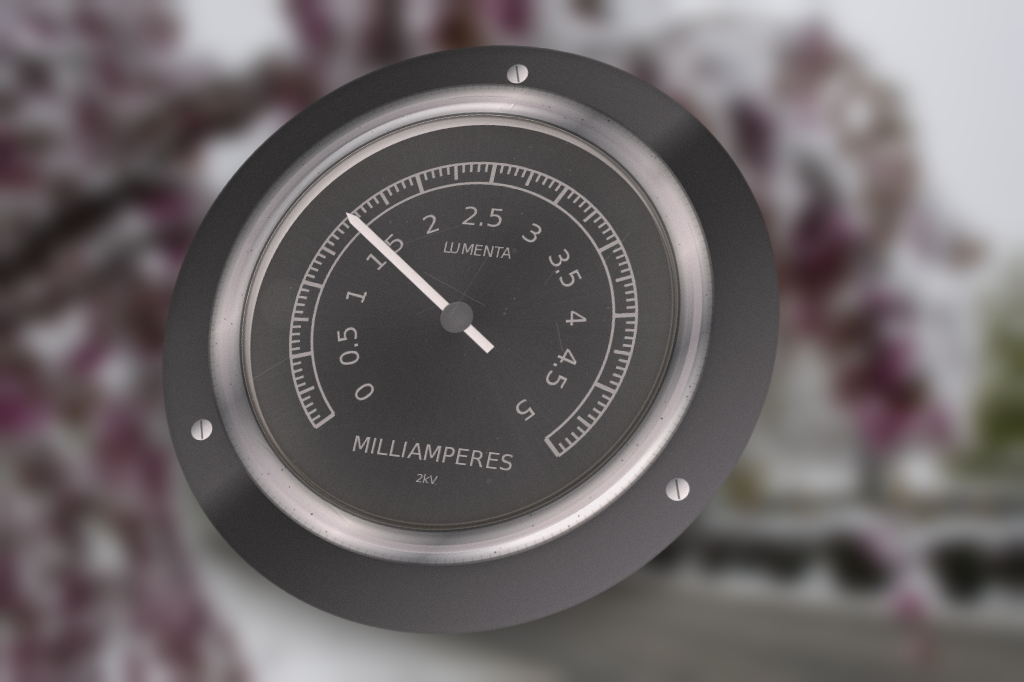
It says {"value": 1.5, "unit": "mA"}
